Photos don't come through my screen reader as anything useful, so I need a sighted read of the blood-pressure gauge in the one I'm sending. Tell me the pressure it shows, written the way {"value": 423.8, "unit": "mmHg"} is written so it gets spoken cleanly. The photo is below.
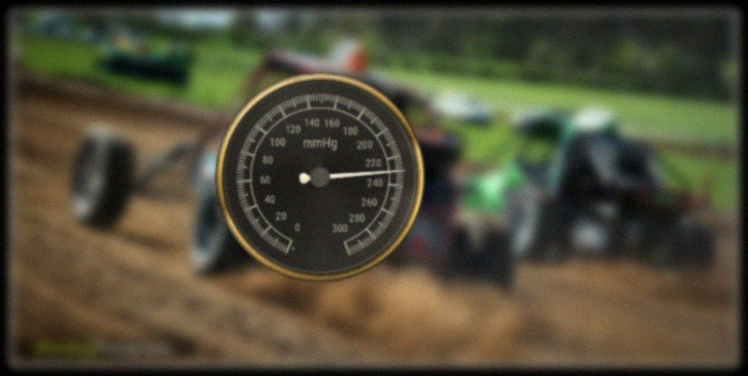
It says {"value": 230, "unit": "mmHg"}
